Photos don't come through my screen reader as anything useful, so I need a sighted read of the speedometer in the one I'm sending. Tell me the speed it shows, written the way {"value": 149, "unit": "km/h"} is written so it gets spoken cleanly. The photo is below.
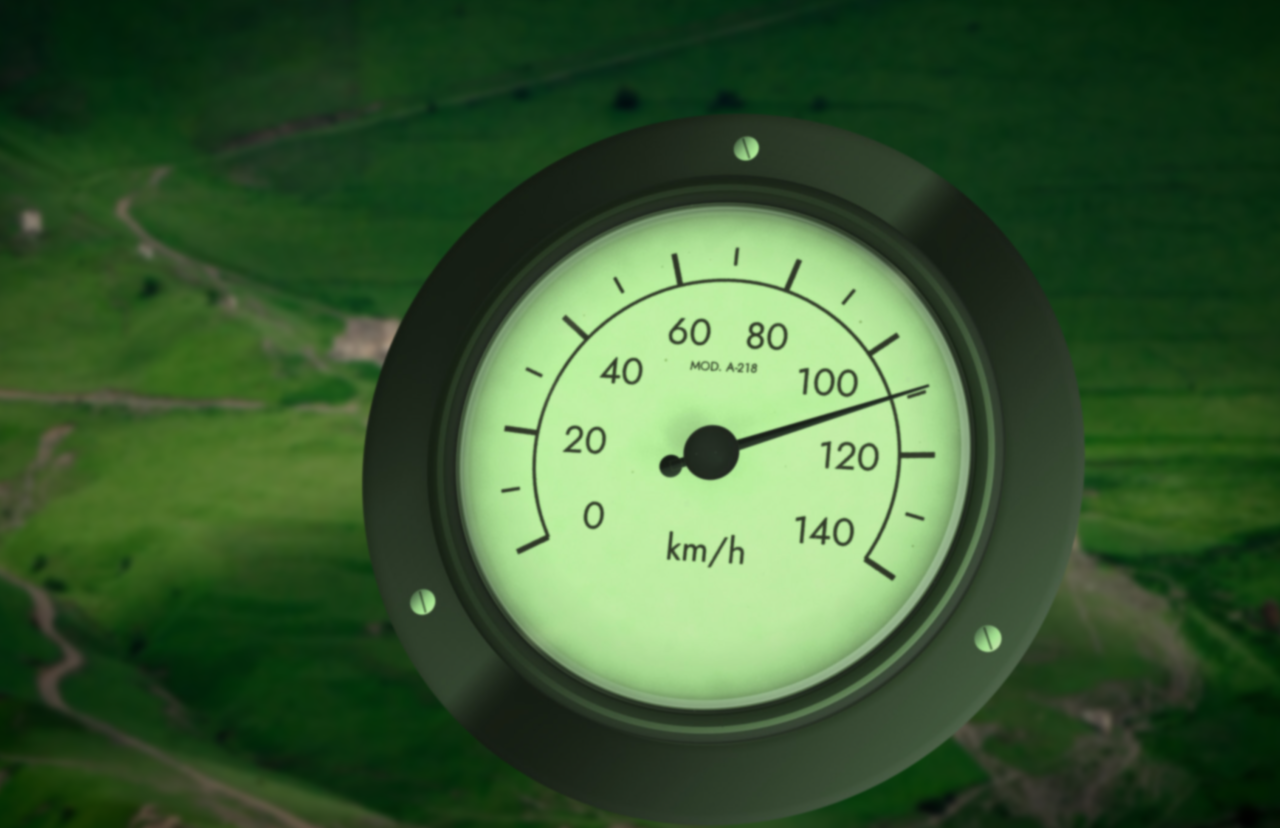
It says {"value": 110, "unit": "km/h"}
